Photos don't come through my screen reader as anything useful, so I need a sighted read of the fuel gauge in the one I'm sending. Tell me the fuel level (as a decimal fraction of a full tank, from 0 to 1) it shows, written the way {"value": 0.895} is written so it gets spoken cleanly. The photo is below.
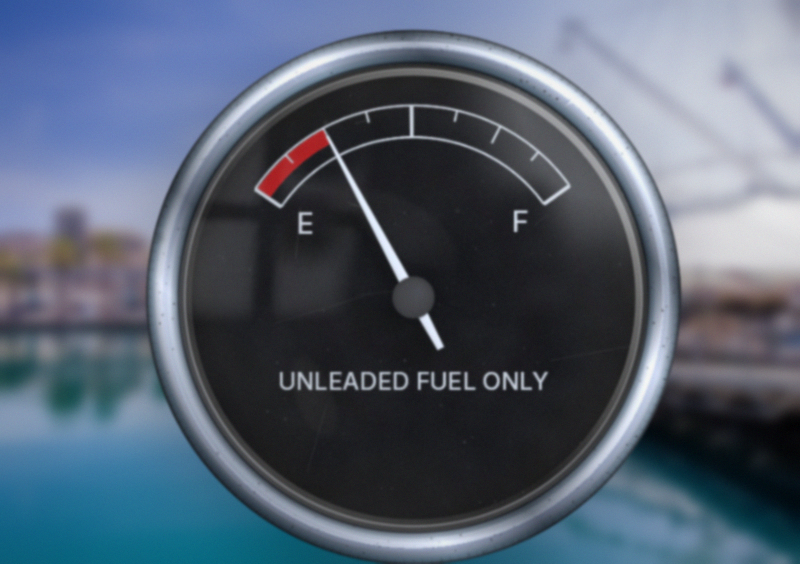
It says {"value": 0.25}
